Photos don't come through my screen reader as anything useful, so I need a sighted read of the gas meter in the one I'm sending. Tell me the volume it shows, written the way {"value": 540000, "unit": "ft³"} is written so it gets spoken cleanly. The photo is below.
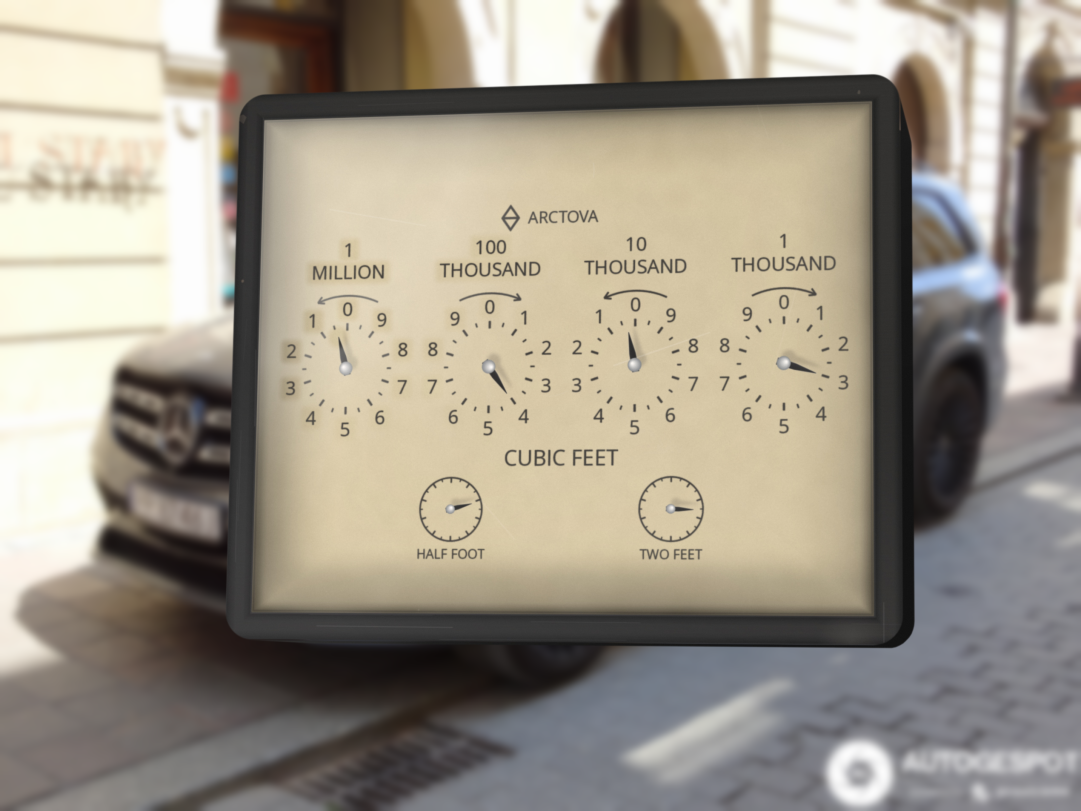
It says {"value": 40300, "unit": "ft³"}
